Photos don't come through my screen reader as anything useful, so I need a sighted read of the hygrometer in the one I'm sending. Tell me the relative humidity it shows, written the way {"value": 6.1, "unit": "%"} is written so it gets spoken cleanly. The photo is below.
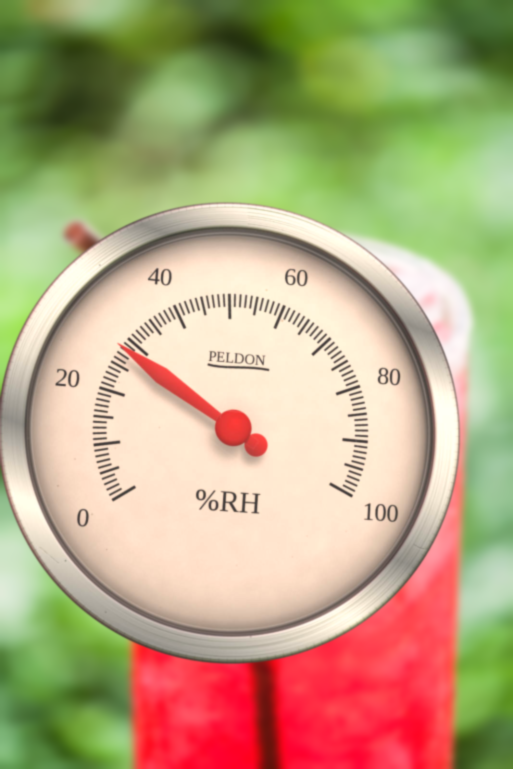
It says {"value": 28, "unit": "%"}
